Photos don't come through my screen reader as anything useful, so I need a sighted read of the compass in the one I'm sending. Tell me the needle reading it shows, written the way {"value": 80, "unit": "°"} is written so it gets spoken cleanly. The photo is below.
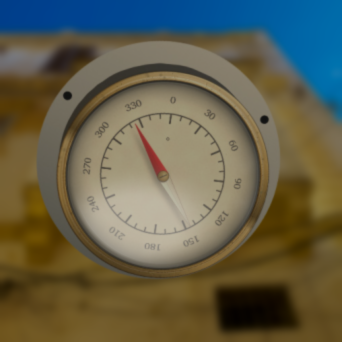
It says {"value": 325, "unit": "°"}
